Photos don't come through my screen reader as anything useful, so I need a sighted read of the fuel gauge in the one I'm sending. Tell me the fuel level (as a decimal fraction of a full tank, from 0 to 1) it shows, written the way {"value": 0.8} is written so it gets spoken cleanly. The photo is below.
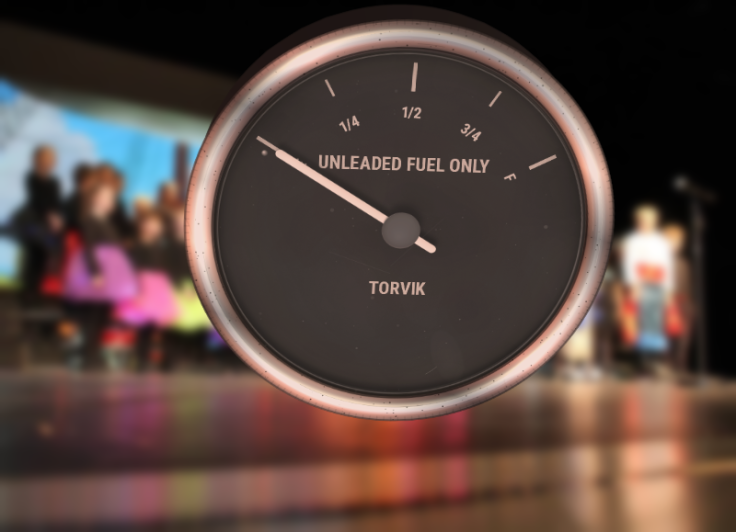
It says {"value": 0}
